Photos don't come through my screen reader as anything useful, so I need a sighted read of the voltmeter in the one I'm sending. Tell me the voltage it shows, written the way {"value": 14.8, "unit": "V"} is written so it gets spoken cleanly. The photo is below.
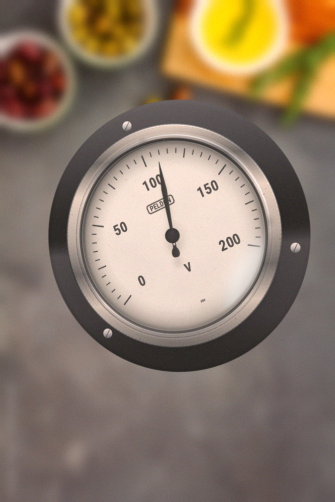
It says {"value": 110, "unit": "V"}
